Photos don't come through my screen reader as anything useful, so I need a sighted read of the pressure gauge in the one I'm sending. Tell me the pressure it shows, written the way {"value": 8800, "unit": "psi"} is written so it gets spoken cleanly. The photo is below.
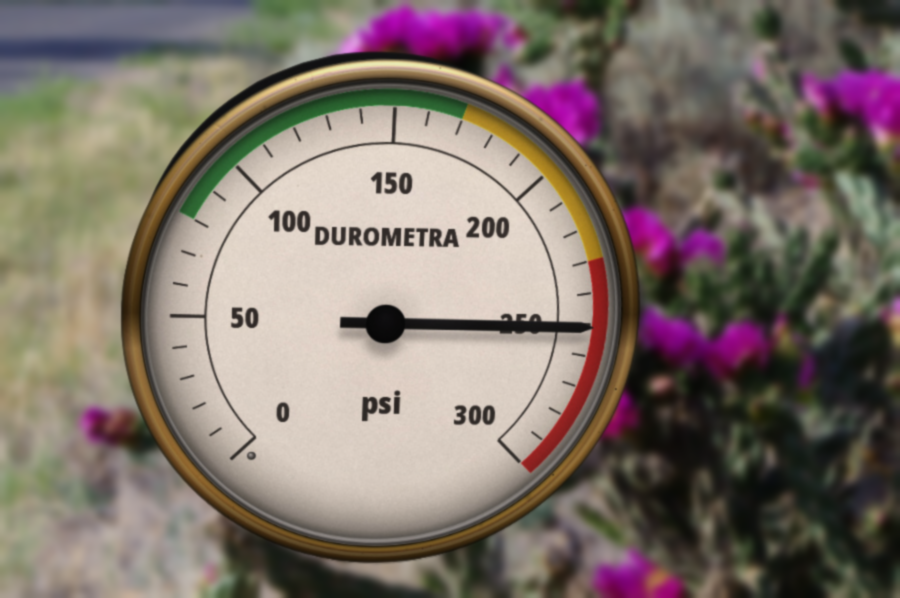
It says {"value": 250, "unit": "psi"}
